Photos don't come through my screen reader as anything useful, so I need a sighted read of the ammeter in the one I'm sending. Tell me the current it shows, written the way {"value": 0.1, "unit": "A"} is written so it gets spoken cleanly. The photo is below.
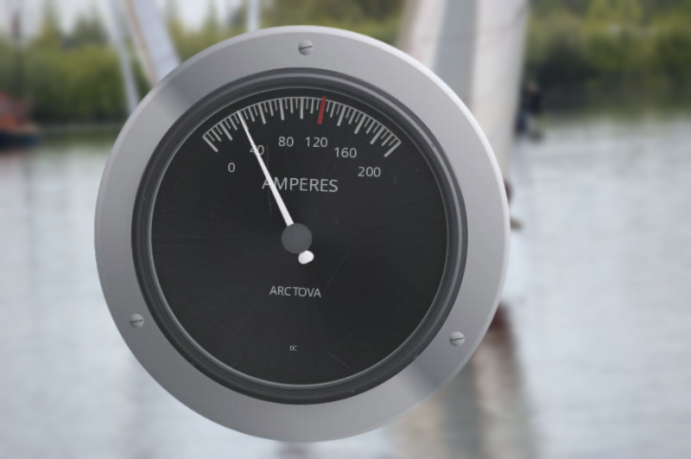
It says {"value": 40, "unit": "A"}
